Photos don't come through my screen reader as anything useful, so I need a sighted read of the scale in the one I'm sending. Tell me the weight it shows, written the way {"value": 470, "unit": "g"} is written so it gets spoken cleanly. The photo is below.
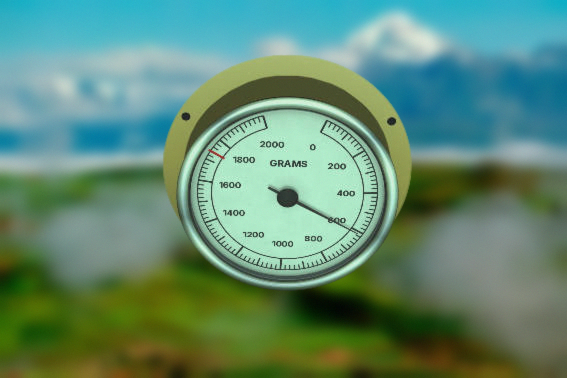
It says {"value": 600, "unit": "g"}
